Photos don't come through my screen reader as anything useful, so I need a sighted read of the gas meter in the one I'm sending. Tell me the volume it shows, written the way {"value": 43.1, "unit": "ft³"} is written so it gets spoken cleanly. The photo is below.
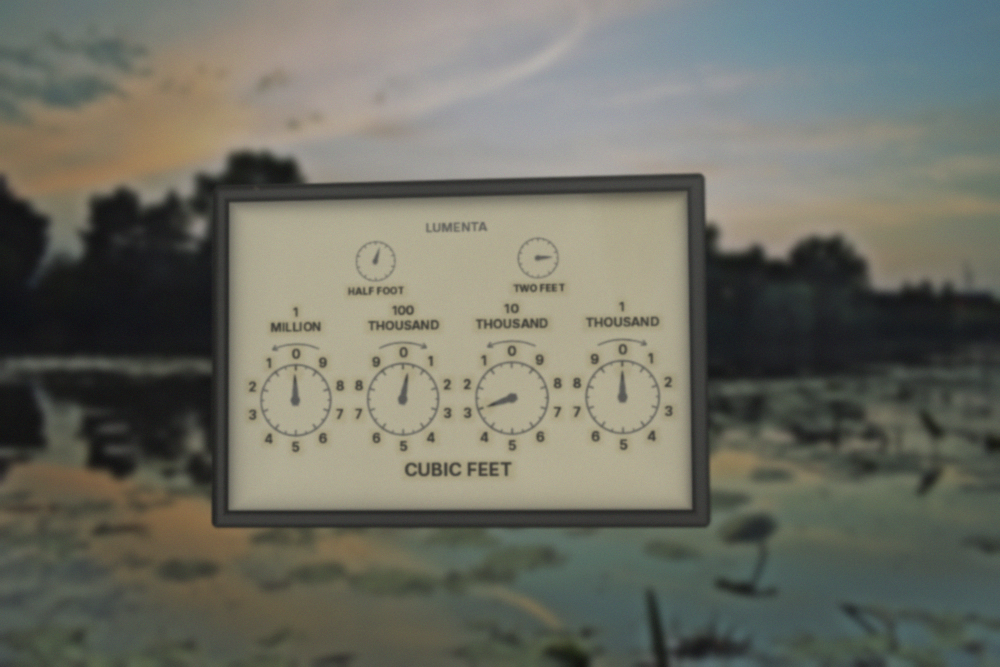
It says {"value": 3000, "unit": "ft³"}
